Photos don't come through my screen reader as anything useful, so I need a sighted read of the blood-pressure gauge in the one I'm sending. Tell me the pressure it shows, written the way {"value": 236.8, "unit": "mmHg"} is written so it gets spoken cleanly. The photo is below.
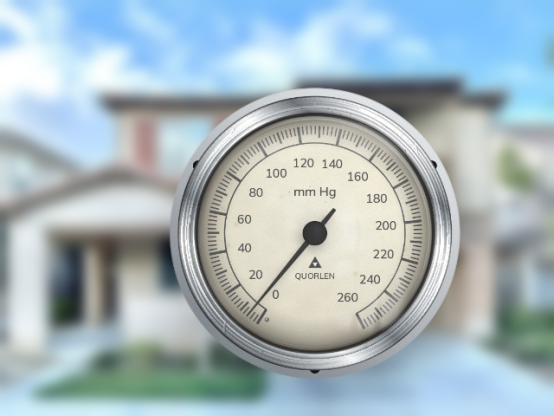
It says {"value": 6, "unit": "mmHg"}
